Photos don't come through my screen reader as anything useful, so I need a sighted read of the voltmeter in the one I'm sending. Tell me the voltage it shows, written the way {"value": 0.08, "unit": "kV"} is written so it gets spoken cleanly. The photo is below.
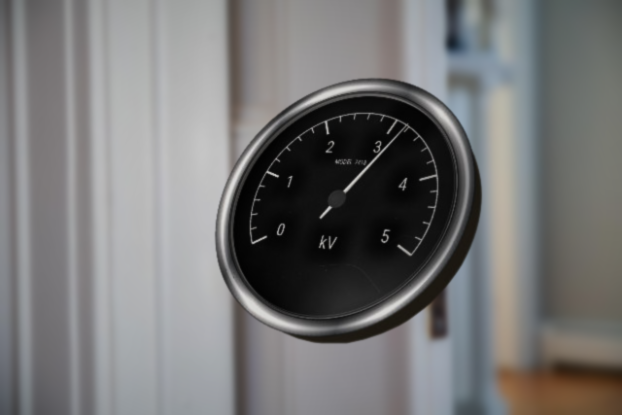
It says {"value": 3.2, "unit": "kV"}
